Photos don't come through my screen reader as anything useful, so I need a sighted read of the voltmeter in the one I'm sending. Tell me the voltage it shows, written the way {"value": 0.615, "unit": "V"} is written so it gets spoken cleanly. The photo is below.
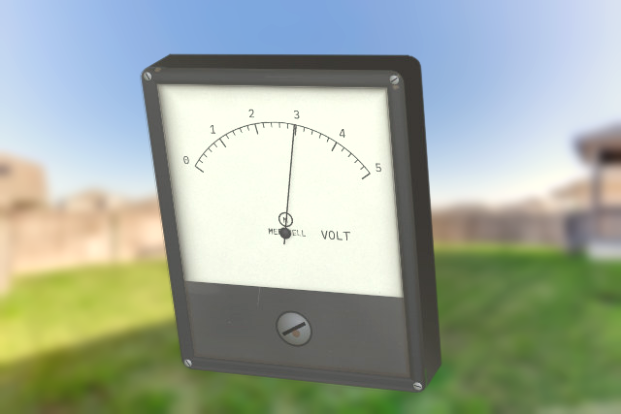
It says {"value": 3, "unit": "V"}
